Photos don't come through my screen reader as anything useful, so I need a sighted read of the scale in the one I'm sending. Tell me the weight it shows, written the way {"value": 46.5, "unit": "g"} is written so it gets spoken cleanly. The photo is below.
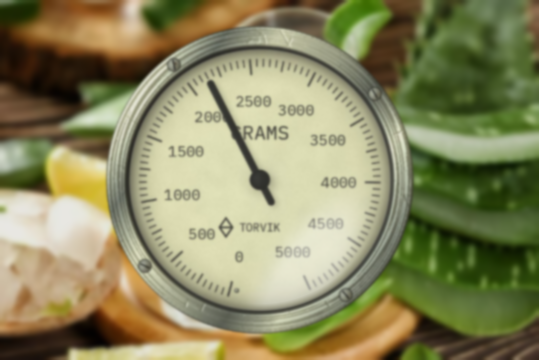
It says {"value": 2150, "unit": "g"}
